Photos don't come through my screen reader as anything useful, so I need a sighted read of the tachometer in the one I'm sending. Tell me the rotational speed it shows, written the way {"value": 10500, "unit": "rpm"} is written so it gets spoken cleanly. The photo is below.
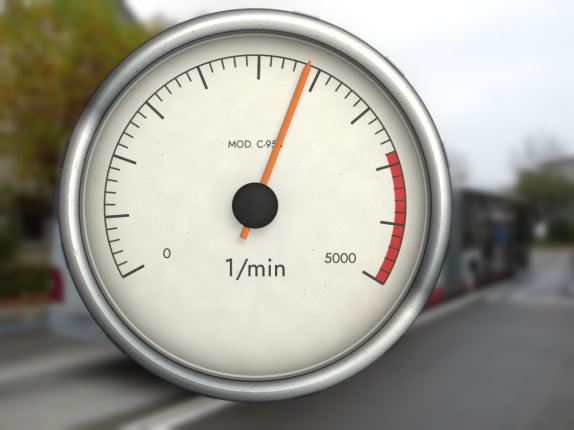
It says {"value": 2900, "unit": "rpm"}
